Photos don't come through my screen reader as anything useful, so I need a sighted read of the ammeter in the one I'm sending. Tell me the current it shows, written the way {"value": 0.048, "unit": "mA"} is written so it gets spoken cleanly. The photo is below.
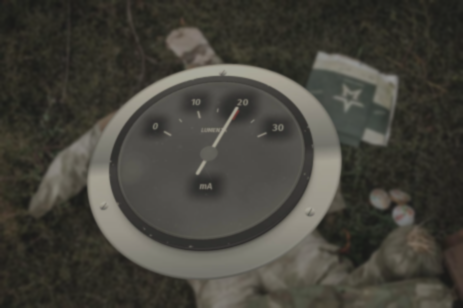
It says {"value": 20, "unit": "mA"}
